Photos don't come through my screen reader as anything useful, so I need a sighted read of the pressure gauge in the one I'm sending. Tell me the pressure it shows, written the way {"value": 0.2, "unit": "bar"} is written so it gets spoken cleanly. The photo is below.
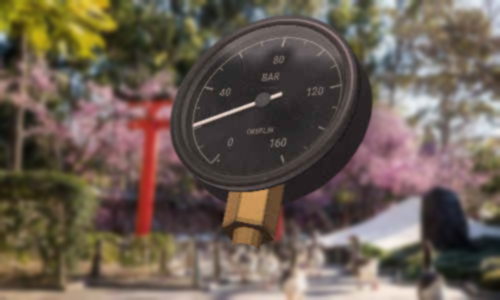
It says {"value": 20, "unit": "bar"}
